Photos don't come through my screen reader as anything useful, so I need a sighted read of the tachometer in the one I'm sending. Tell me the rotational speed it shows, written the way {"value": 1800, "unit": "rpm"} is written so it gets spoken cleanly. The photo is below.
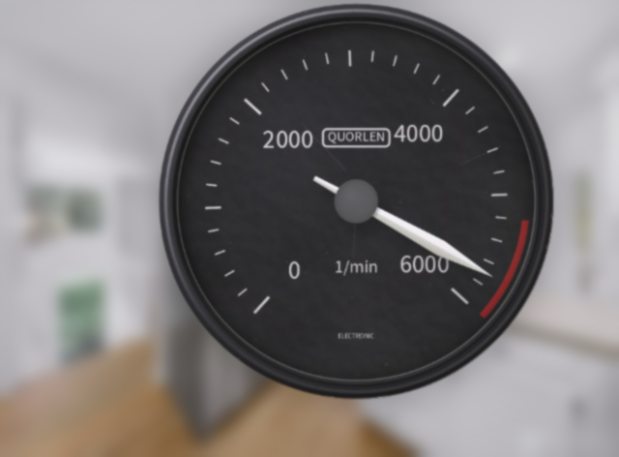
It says {"value": 5700, "unit": "rpm"}
